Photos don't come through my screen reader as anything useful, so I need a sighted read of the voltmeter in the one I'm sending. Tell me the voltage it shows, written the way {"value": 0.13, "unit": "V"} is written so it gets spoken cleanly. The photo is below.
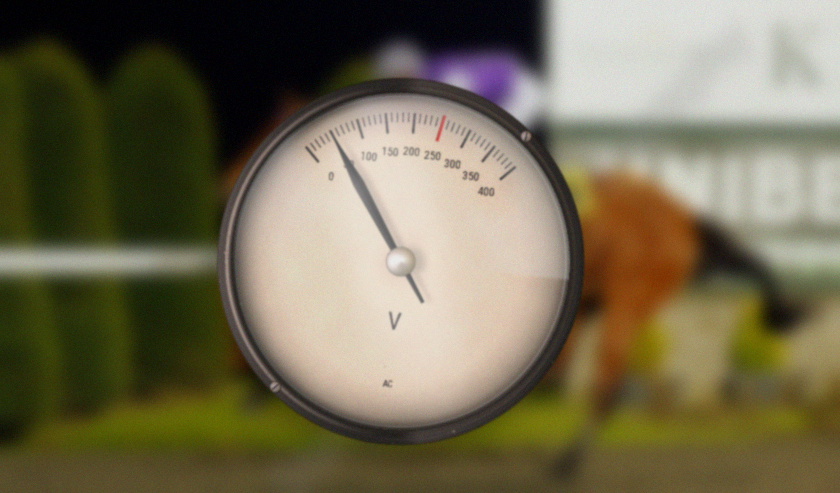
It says {"value": 50, "unit": "V"}
